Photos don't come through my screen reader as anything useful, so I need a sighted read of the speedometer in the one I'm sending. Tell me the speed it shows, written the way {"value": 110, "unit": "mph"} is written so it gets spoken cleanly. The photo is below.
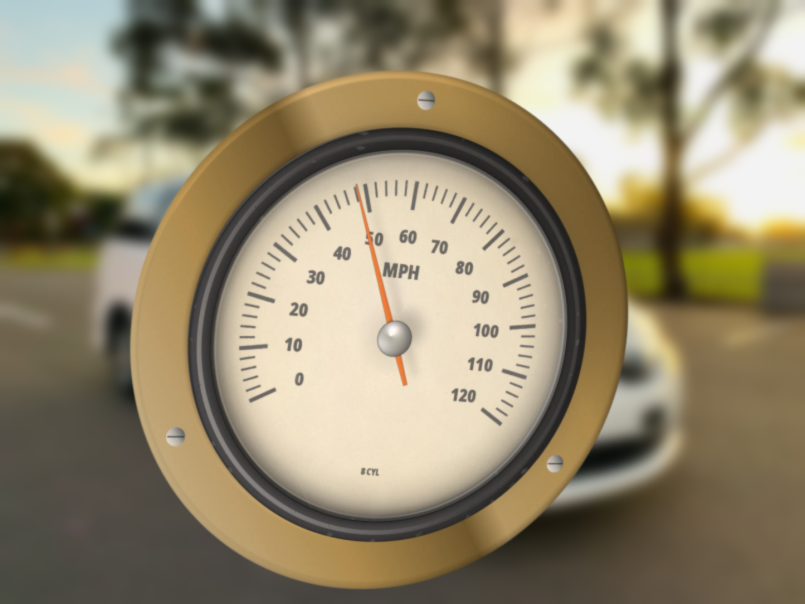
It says {"value": 48, "unit": "mph"}
